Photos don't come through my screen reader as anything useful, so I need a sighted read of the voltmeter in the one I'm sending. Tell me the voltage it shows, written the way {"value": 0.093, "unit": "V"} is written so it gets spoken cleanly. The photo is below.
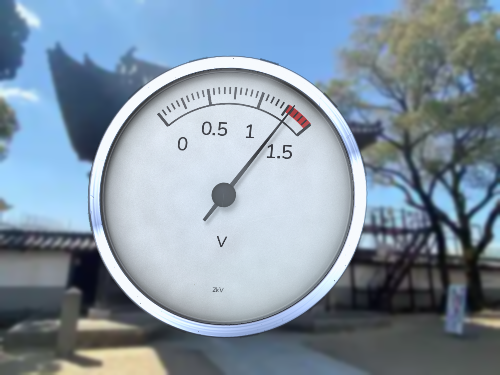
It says {"value": 1.3, "unit": "V"}
